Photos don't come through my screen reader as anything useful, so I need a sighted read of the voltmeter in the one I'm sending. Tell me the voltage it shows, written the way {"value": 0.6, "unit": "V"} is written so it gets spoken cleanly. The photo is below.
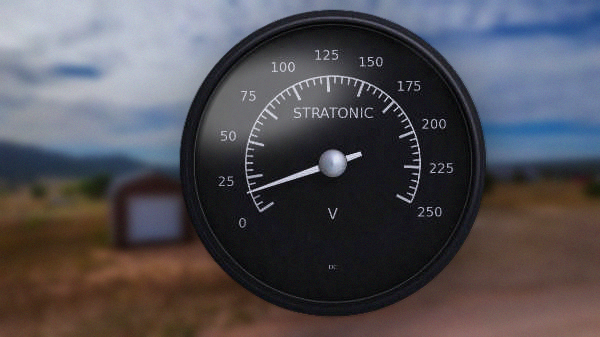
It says {"value": 15, "unit": "V"}
